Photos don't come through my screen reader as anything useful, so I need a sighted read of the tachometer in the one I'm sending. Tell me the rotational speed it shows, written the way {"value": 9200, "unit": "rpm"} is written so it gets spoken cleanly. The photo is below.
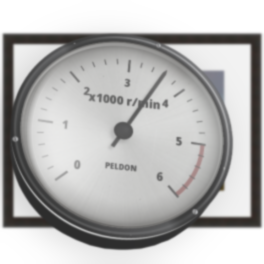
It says {"value": 3600, "unit": "rpm"}
